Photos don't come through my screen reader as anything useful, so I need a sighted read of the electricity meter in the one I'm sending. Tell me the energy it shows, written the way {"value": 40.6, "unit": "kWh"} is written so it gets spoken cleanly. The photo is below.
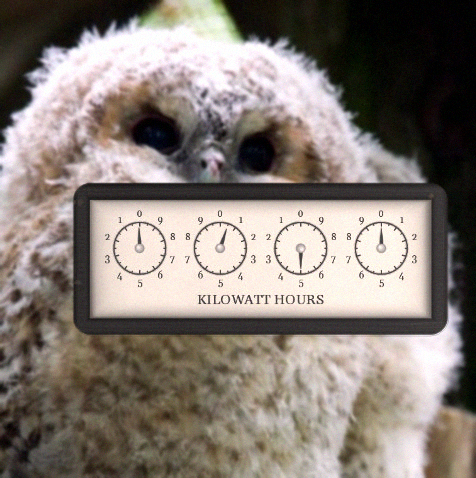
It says {"value": 50, "unit": "kWh"}
